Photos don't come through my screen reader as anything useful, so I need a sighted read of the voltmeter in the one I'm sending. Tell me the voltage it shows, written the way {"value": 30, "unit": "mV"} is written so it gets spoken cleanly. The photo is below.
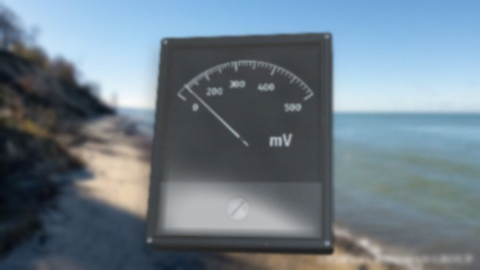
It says {"value": 100, "unit": "mV"}
